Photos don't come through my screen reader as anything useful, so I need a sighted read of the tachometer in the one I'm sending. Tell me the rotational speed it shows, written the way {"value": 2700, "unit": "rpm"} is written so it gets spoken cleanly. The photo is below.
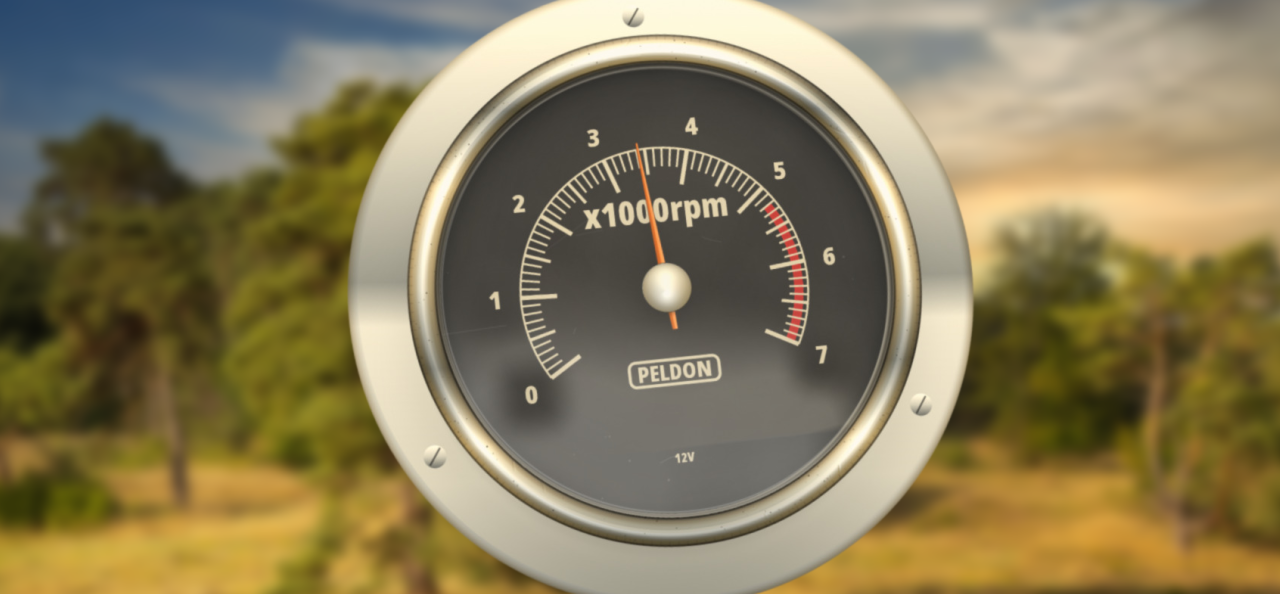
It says {"value": 3400, "unit": "rpm"}
